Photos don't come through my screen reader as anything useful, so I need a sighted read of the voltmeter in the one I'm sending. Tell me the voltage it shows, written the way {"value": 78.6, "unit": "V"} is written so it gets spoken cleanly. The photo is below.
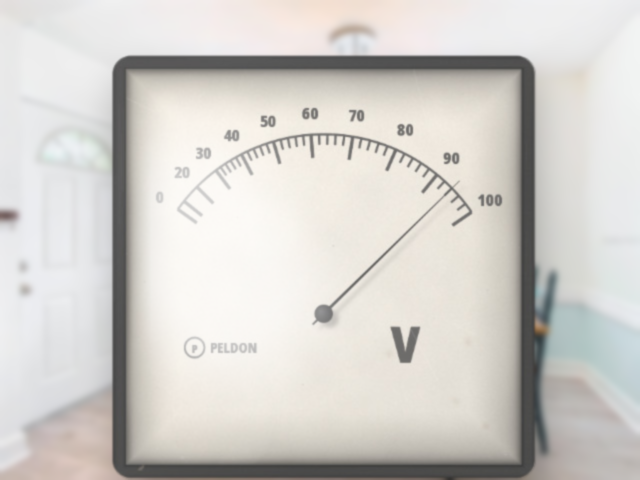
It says {"value": 94, "unit": "V"}
